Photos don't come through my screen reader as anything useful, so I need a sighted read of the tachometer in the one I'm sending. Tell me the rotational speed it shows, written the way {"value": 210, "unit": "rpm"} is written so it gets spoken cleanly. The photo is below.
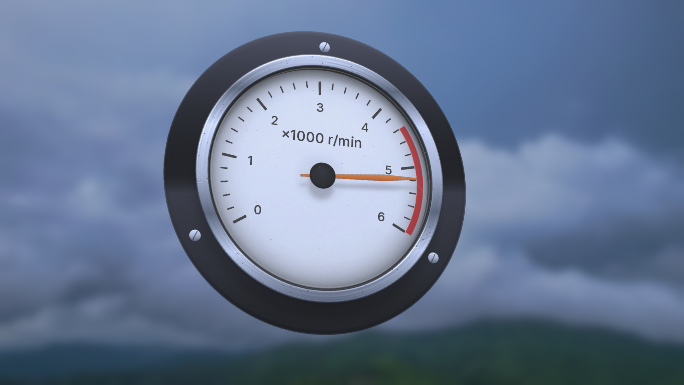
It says {"value": 5200, "unit": "rpm"}
